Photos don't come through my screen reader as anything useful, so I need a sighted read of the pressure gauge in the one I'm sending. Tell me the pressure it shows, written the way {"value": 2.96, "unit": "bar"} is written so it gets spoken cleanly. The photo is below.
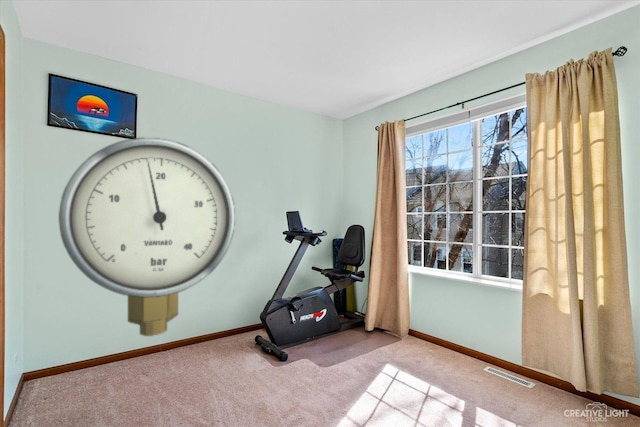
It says {"value": 18, "unit": "bar"}
